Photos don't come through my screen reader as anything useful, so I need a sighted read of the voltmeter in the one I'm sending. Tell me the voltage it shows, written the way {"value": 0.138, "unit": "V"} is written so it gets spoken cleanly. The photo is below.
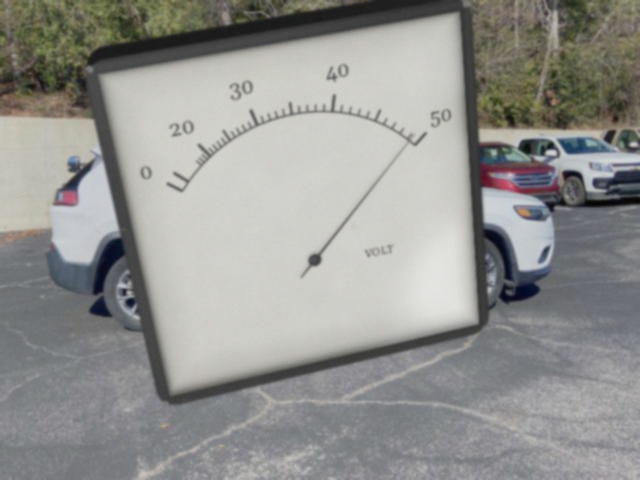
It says {"value": 49, "unit": "V"}
